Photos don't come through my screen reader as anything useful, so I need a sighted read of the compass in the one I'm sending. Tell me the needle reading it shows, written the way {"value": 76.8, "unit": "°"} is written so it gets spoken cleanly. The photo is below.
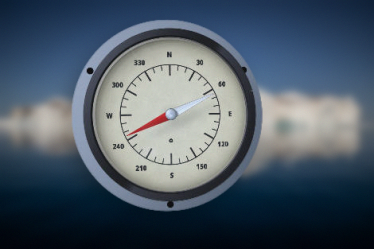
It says {"value": 245, "unit": "°"}
